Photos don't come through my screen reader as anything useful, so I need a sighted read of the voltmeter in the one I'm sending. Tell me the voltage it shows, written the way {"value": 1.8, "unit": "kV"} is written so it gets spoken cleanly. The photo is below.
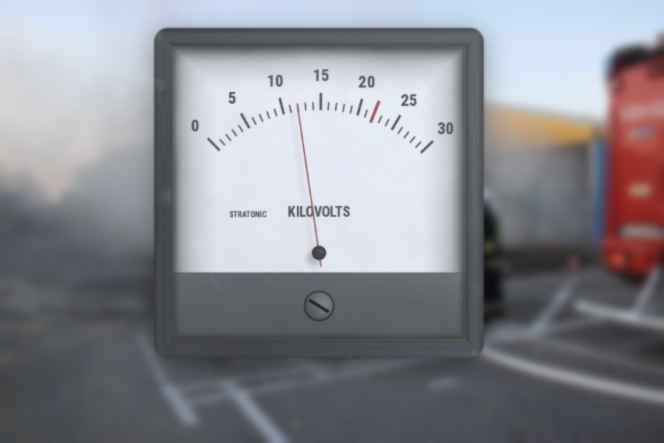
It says {"value": 12, "unit": "kV"}
